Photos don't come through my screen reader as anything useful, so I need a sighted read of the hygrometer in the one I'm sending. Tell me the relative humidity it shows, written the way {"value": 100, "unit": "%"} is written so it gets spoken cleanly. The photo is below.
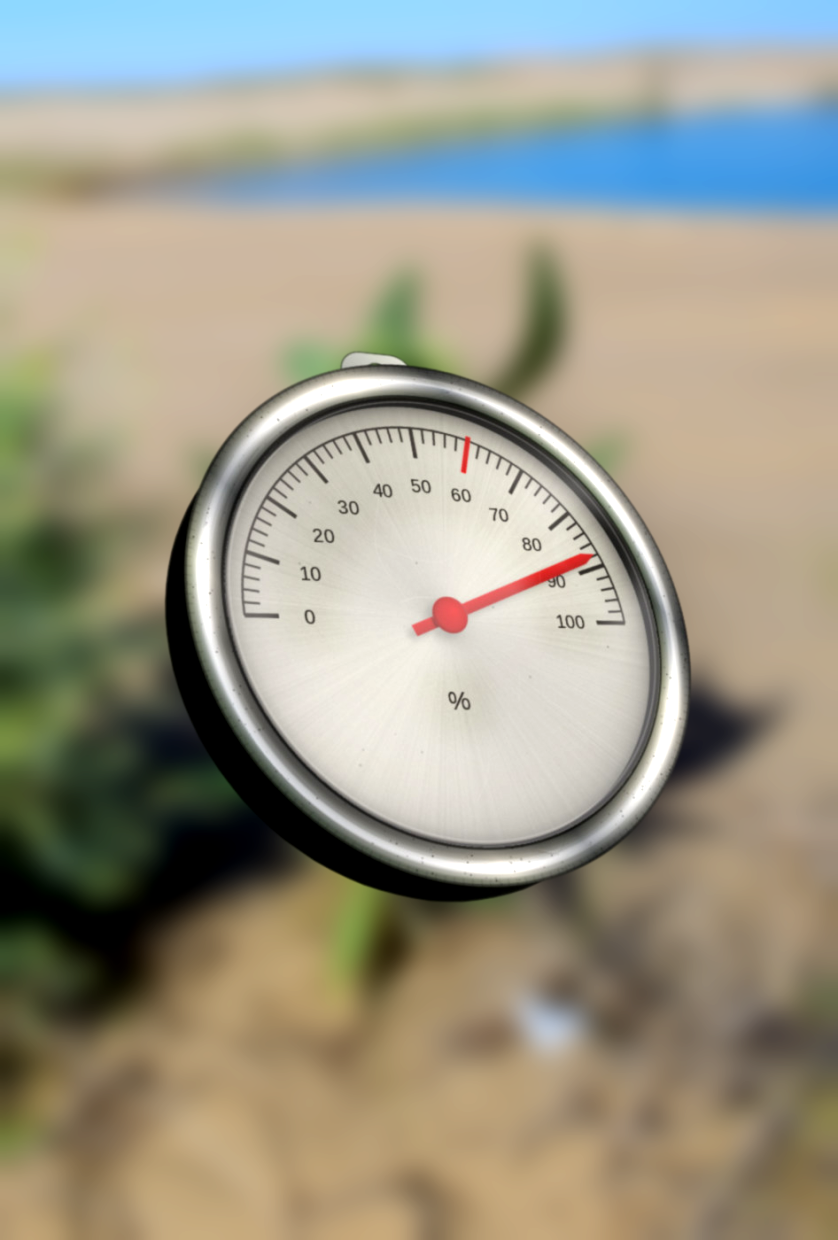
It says {"value": 88, "unit": "%"}
